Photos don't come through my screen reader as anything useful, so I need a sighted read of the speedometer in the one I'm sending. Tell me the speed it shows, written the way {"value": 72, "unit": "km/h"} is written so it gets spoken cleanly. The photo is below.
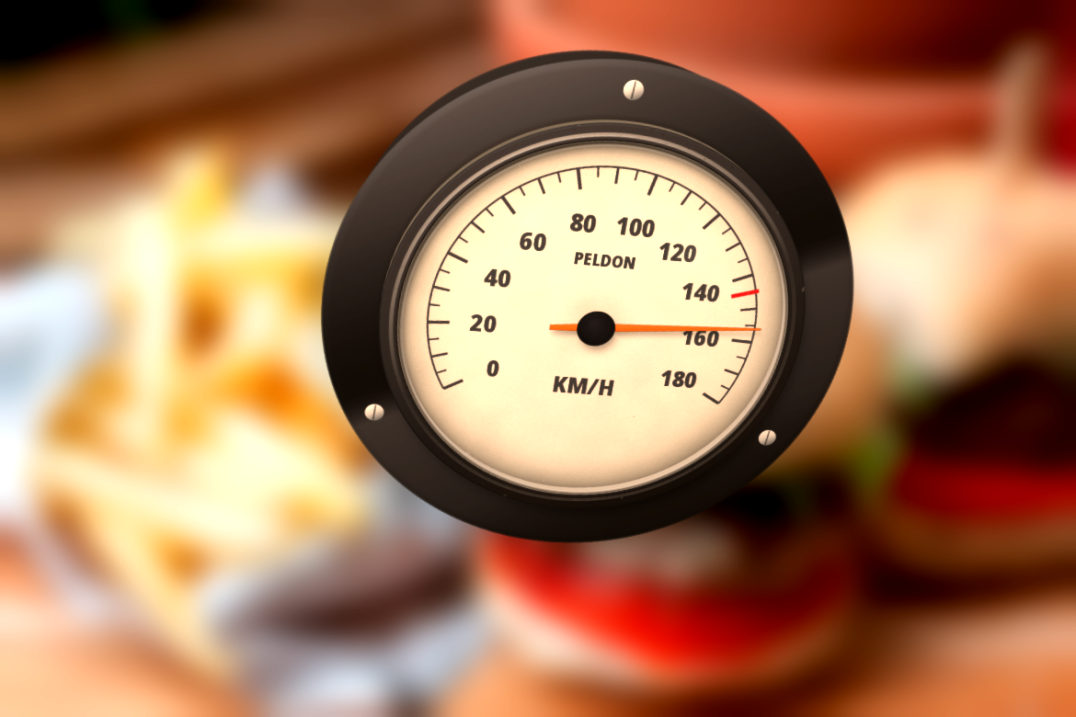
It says {"value": 155, "unit": "km/h"}
